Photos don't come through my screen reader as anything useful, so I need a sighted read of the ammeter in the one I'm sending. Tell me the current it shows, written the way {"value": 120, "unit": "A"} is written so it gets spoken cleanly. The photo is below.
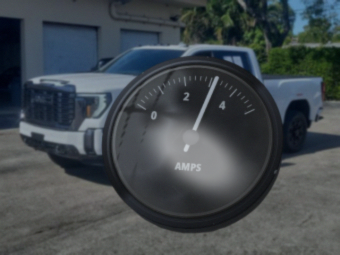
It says {"value": 3.2, "unit": "A"}
